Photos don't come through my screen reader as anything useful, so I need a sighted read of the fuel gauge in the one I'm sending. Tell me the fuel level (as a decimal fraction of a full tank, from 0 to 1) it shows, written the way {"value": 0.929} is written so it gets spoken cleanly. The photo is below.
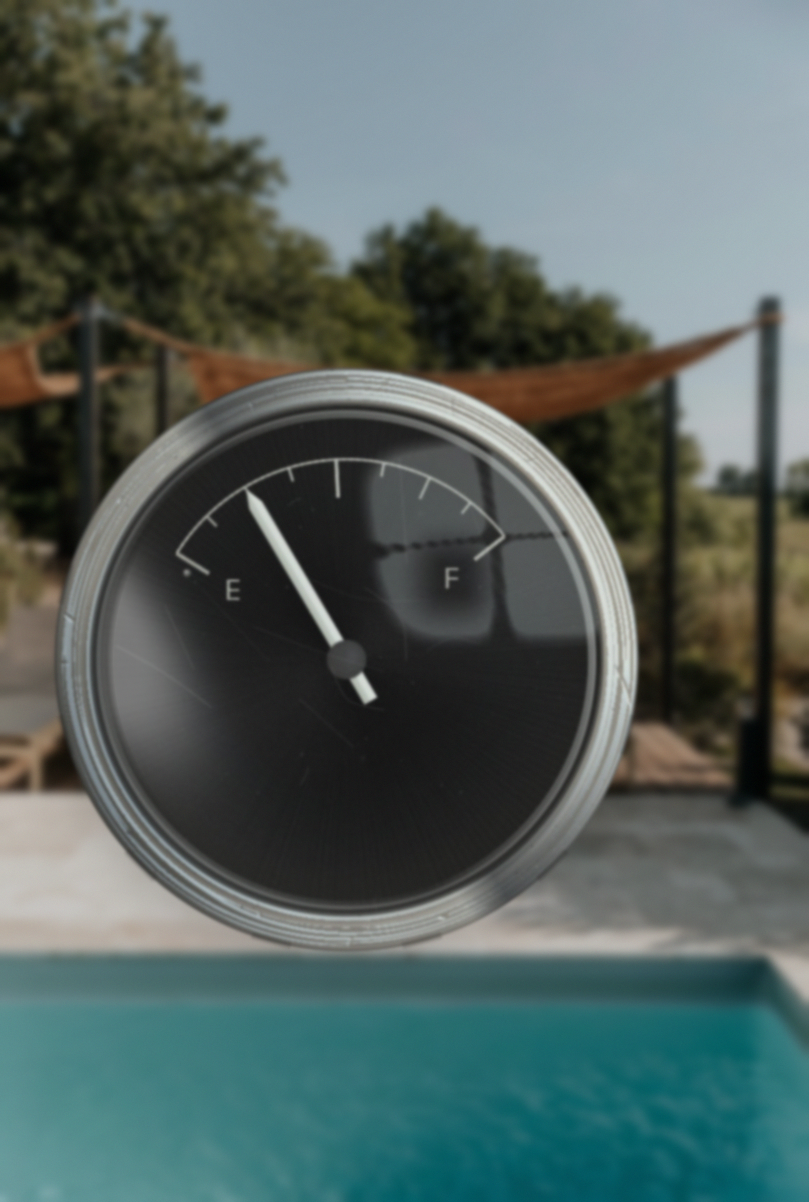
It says {"value": 0.25}
